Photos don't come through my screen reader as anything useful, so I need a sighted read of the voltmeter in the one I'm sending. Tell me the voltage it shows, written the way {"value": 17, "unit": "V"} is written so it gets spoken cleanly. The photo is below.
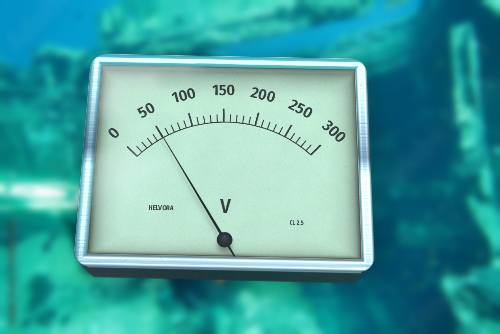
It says {"value": 50, "unit": "V"}
